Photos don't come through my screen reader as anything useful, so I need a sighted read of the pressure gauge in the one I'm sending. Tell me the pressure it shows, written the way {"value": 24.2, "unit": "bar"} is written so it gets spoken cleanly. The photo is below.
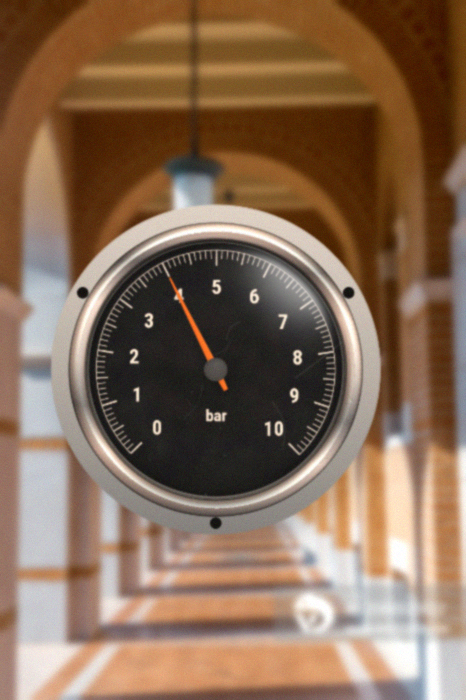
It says {"value": 4, "unit": "bar"}
